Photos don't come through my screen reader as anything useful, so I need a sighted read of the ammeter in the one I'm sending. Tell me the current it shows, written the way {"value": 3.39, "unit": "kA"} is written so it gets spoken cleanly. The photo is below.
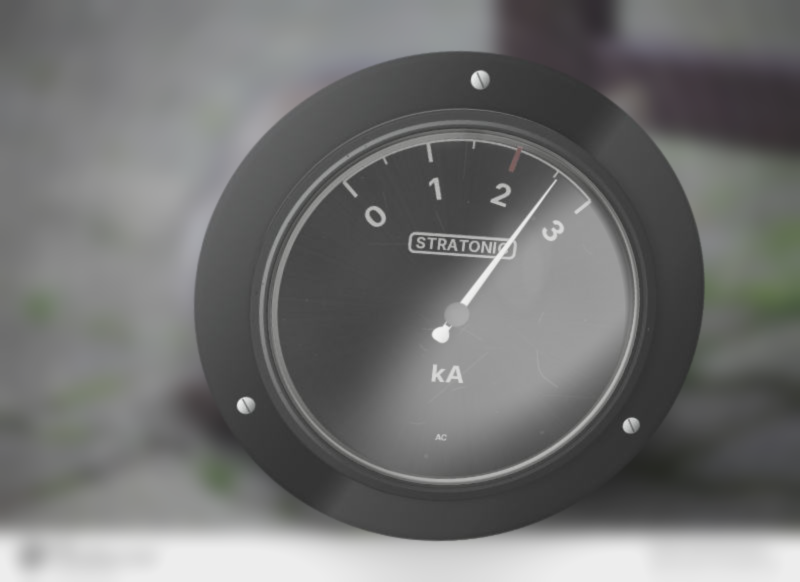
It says {"value": 2.5, "unit": "kA"}
